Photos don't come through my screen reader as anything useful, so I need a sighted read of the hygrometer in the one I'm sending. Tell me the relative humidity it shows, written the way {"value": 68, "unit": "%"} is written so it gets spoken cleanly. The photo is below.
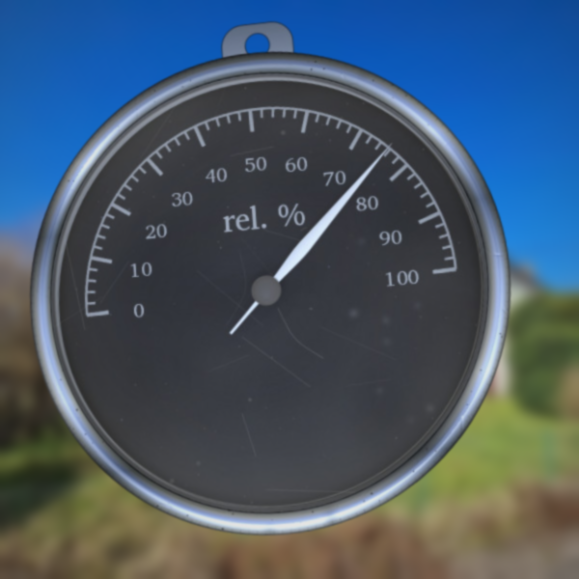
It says {"value": 76, "unit": "%"}
